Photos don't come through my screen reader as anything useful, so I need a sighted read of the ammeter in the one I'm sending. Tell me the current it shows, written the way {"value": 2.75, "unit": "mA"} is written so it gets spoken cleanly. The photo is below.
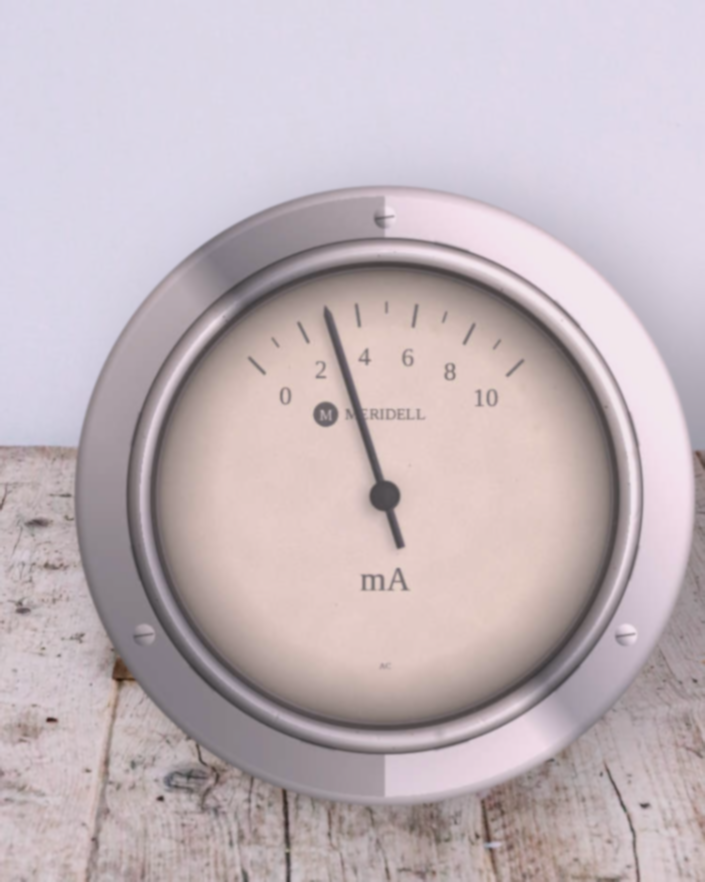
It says {"value": 3, "unit": "mA"}
